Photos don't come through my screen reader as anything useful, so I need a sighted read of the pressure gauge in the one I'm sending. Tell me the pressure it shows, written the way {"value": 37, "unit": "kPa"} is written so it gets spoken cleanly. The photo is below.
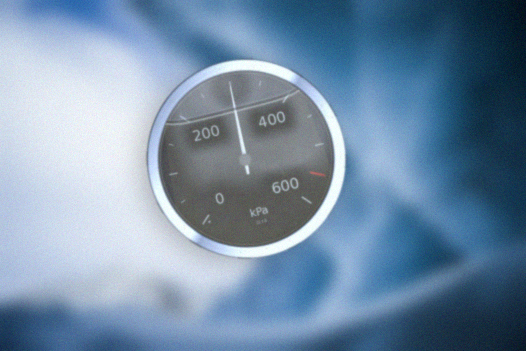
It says {"value": 300, "unit": "kPa"}
